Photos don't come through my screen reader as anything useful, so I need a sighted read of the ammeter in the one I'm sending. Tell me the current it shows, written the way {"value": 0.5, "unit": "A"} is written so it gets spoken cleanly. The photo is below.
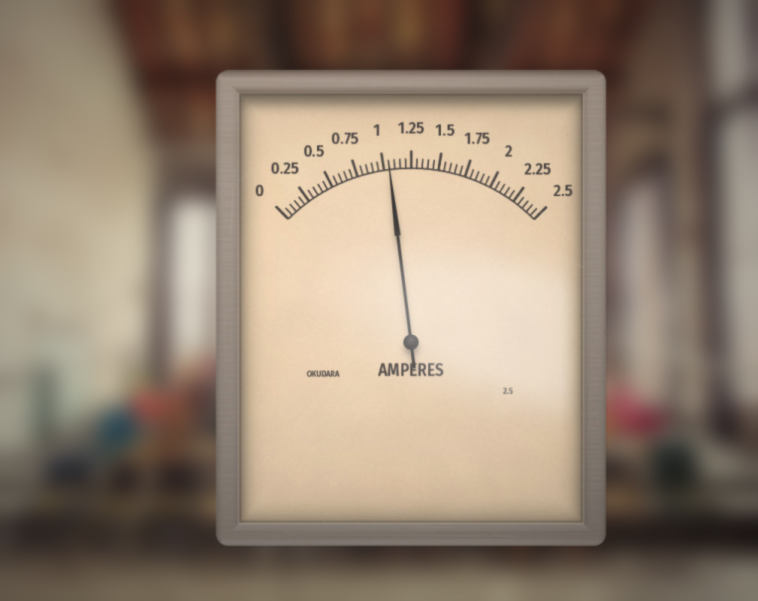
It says {"value": 1.05, "unit": "A"}
